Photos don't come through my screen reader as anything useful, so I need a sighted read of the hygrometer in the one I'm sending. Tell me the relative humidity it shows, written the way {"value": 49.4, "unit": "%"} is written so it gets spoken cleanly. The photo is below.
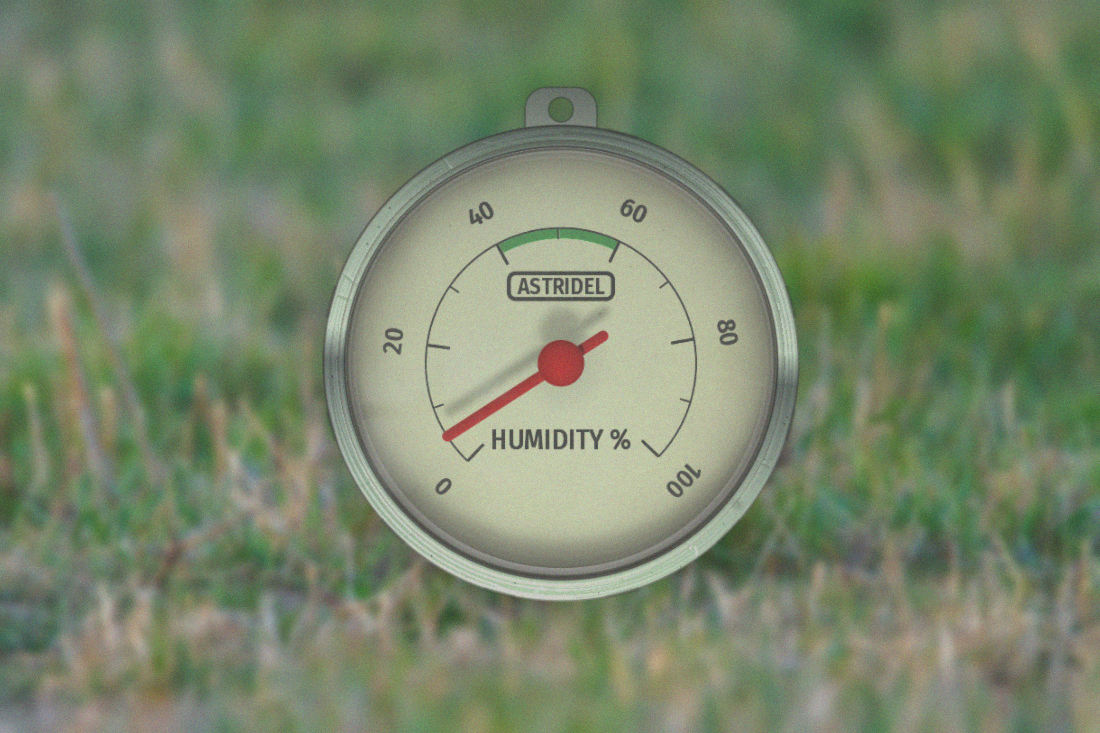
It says {"value": 5, "unit": "%"}
